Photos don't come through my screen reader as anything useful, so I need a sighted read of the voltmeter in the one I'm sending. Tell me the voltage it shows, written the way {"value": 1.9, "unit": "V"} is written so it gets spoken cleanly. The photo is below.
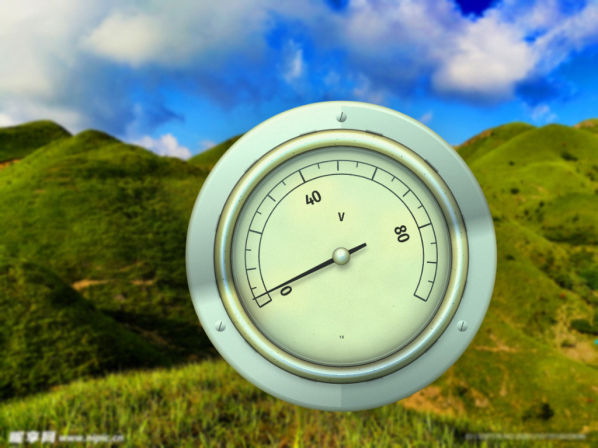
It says {"value": 2.5, "unit": "V"}
